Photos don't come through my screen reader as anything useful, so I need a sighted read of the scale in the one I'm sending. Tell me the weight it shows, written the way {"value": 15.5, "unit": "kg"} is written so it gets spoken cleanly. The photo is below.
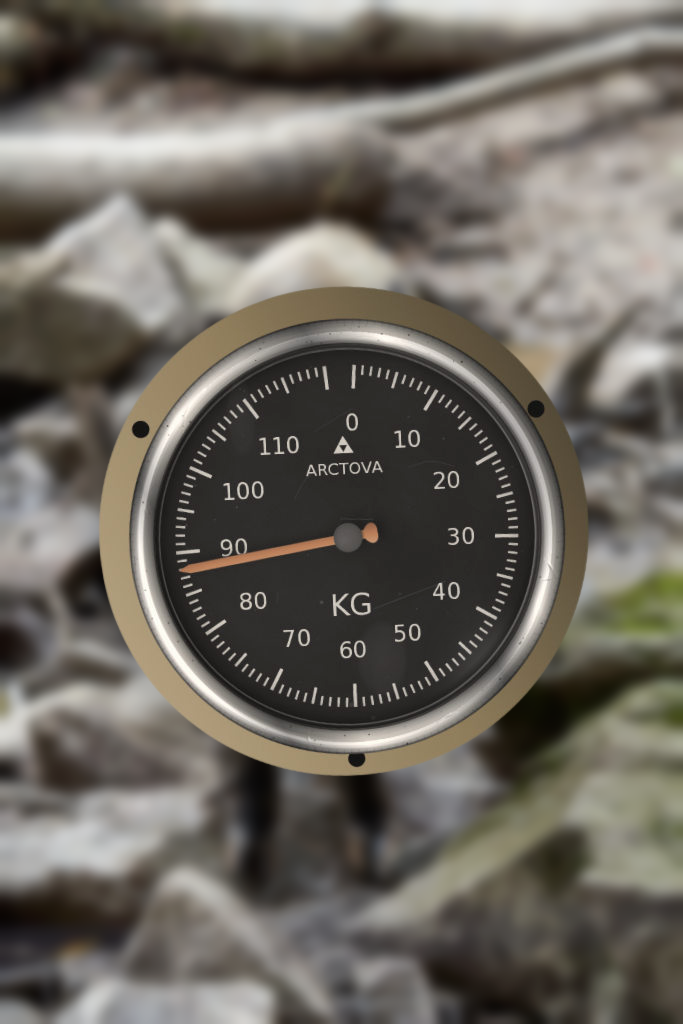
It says {"value": 88, "unit": "kg"}
